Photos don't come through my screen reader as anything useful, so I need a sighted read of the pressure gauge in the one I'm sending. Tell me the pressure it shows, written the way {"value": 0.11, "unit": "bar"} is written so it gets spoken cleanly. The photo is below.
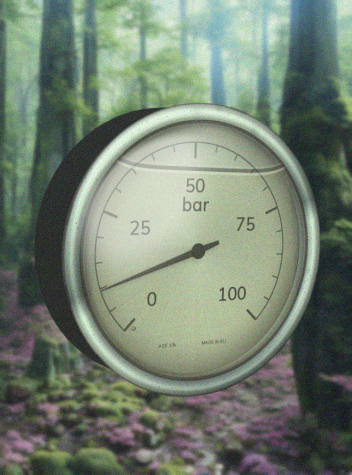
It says {"value": 10, "unit": "bar"}
